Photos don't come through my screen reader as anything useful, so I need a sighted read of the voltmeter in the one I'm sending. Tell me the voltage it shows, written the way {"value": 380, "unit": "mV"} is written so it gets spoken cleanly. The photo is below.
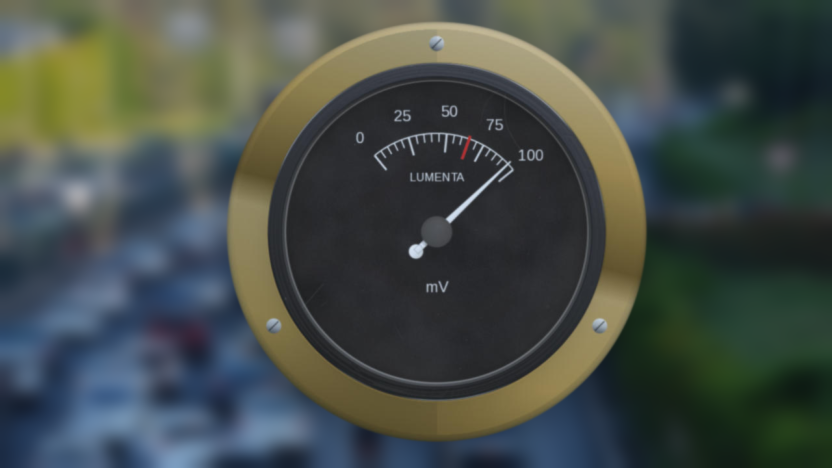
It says {"value": 95, "unit": "mV"}
